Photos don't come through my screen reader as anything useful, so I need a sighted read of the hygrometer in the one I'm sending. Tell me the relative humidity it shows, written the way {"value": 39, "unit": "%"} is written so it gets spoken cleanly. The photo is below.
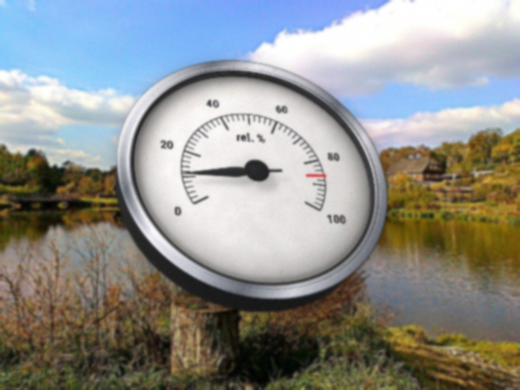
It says {"value": 10, "unit": "%"}
